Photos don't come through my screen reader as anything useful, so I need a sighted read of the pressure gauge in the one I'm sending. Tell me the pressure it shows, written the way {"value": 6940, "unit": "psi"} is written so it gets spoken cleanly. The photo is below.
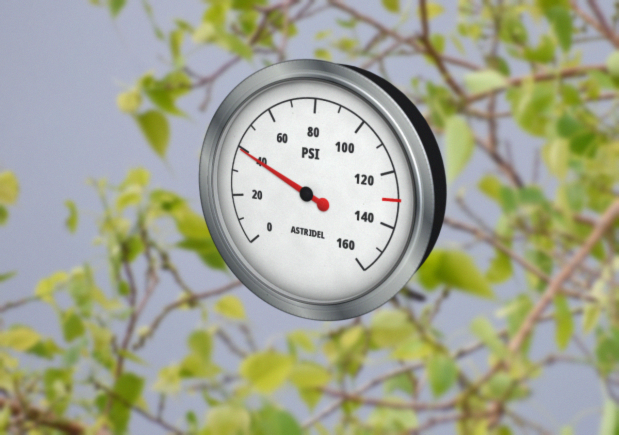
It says {"value": 40, "unit": "psi"}
